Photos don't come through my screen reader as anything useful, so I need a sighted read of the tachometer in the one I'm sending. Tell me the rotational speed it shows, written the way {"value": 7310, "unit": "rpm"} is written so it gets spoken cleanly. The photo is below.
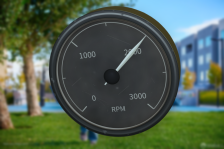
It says {"value": 2000, "unit": "rpm"}
